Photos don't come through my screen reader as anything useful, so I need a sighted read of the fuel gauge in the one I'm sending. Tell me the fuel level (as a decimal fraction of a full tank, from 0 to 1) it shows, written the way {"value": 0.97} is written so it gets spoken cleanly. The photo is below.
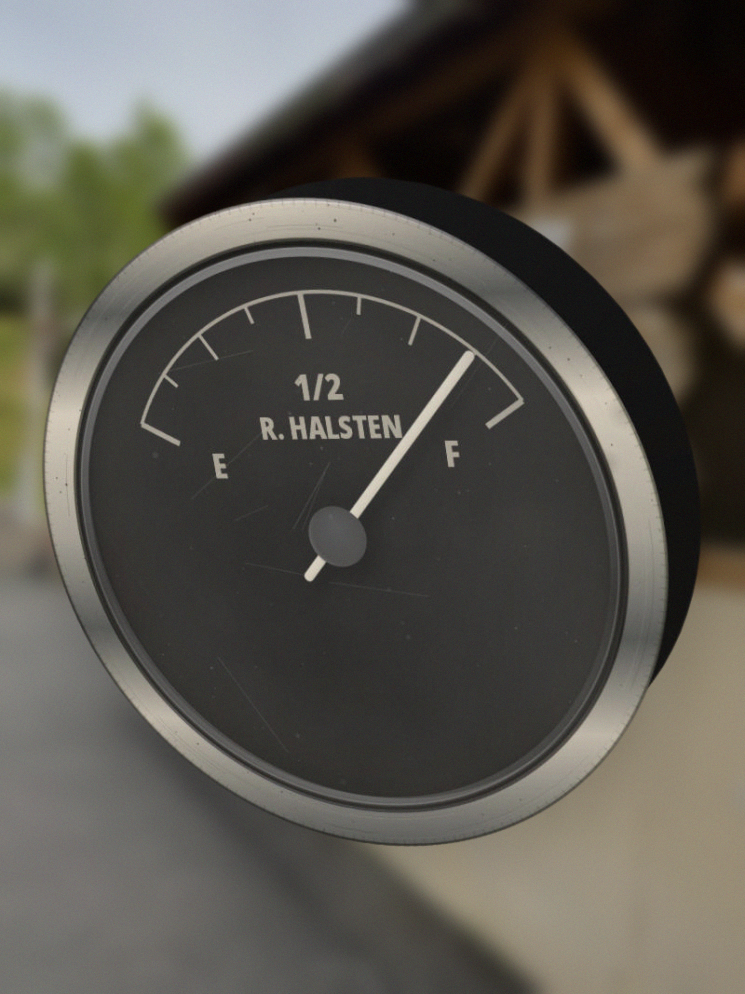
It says {"value": 0.875}
